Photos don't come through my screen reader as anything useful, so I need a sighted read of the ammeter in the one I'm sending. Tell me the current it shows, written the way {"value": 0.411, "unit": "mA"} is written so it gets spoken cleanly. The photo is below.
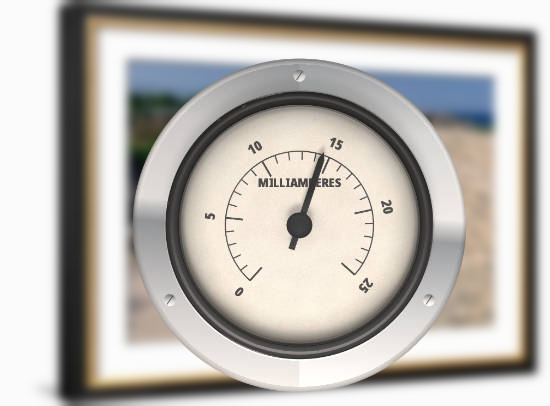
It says {"value": 14.5, "unit": "mA"}
